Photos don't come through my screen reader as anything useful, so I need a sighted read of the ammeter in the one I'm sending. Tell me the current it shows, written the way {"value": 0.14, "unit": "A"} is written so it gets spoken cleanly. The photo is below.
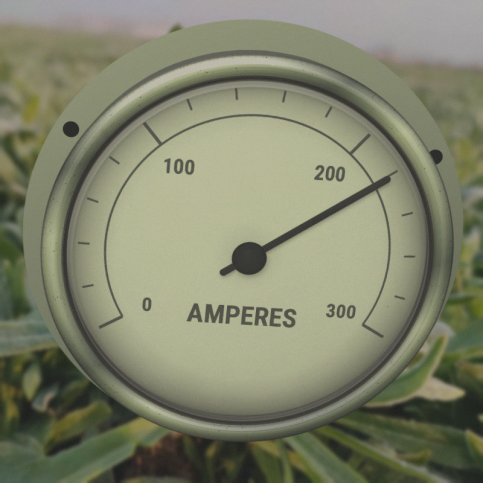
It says {"value": 220, "unit": "A"}
